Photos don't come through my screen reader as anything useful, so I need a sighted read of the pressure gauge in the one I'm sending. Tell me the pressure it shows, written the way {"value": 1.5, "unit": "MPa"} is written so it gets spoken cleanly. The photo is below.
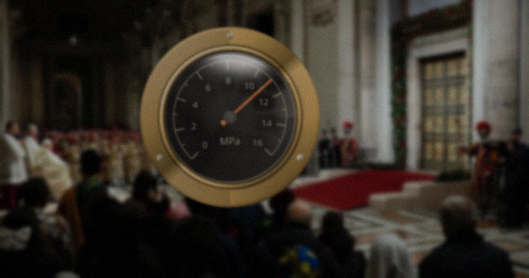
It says {"value": 11, "unit": "MPa"}
